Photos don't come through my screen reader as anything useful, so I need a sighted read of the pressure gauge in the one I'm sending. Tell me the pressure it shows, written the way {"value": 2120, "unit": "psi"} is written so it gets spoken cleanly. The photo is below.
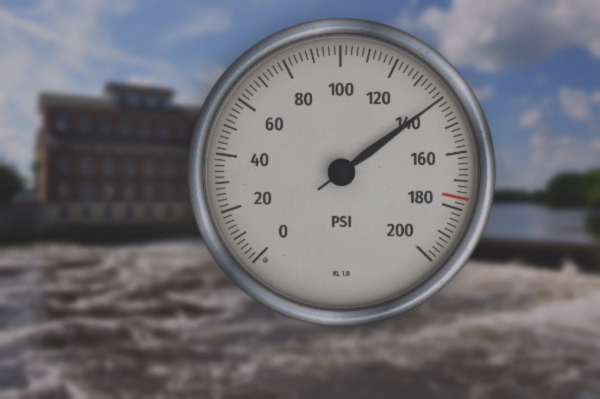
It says {"value": 140, "unit": "psi"}
